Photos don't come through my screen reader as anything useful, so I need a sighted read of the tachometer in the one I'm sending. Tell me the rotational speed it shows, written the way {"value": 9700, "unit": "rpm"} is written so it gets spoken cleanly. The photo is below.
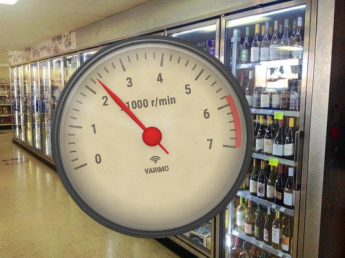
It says {"value": 2300, "unit": "rpm"}
